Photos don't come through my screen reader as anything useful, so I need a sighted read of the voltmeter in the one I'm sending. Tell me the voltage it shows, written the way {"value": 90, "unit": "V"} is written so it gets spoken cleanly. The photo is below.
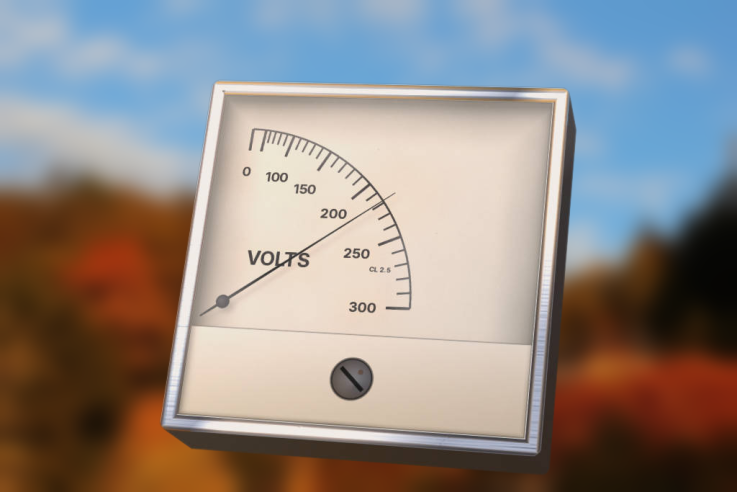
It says {"value": 220, "unit": "V"}
